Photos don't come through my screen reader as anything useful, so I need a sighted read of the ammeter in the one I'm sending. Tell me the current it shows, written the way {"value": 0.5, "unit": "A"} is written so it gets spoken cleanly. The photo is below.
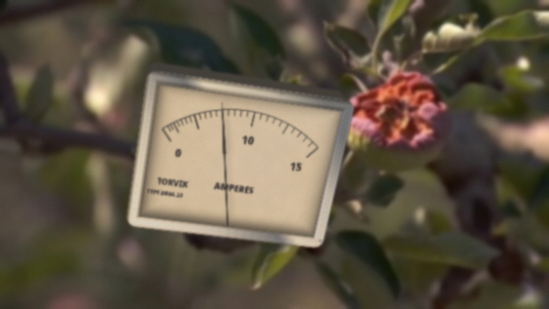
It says {"value": 7.5, "unit": "A"}
